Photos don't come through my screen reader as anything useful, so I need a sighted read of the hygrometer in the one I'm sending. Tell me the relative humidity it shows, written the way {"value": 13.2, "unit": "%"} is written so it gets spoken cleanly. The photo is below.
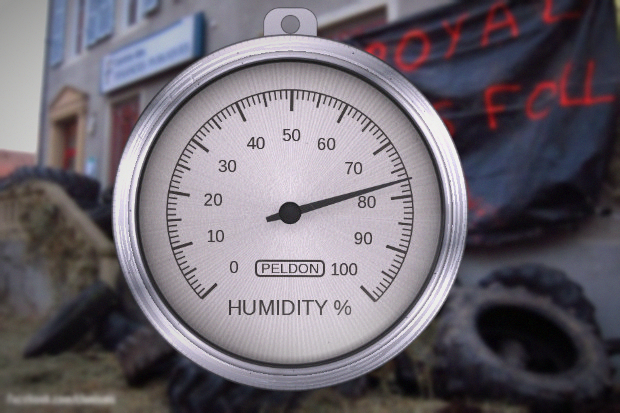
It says {"value": 77, "unit": "%"}
